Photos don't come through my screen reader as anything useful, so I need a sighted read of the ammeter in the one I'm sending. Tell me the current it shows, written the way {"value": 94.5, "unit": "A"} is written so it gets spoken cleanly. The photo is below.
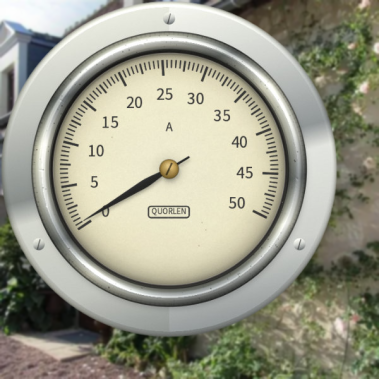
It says {"value": 0.5, "unit": "A"}
